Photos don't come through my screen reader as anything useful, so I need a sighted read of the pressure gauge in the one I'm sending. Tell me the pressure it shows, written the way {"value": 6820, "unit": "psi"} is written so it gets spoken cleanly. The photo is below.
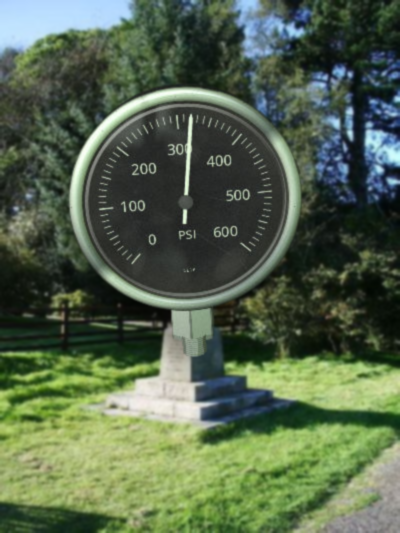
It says {"value": 320, "unit": "psi"}
